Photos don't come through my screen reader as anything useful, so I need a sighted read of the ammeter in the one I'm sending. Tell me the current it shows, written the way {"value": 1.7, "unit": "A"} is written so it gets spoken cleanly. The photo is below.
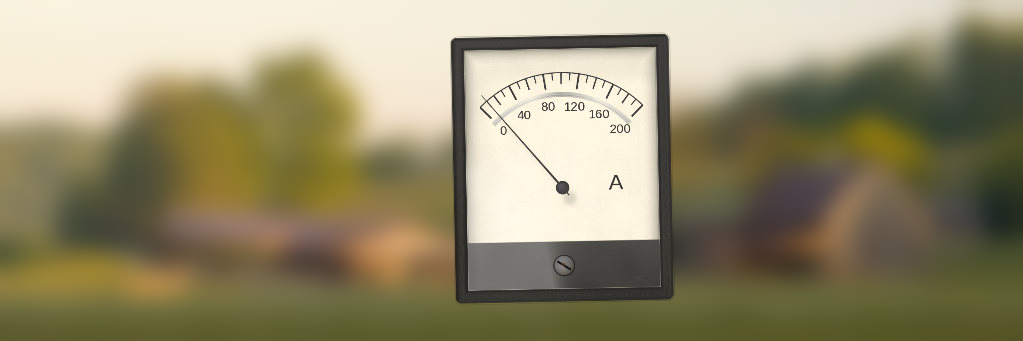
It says {"value": 10, "unit": "A"}
